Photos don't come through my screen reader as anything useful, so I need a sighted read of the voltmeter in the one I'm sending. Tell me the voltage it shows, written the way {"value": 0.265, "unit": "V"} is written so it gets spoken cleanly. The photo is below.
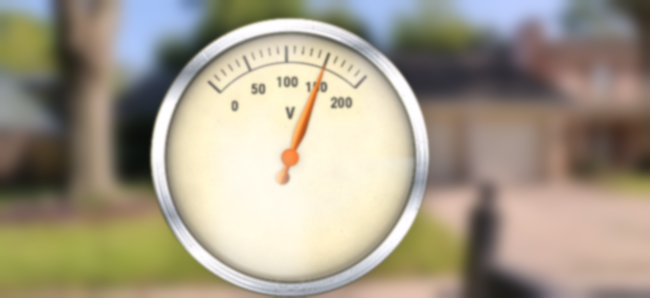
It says {"value": 150, "unit": "V"}
